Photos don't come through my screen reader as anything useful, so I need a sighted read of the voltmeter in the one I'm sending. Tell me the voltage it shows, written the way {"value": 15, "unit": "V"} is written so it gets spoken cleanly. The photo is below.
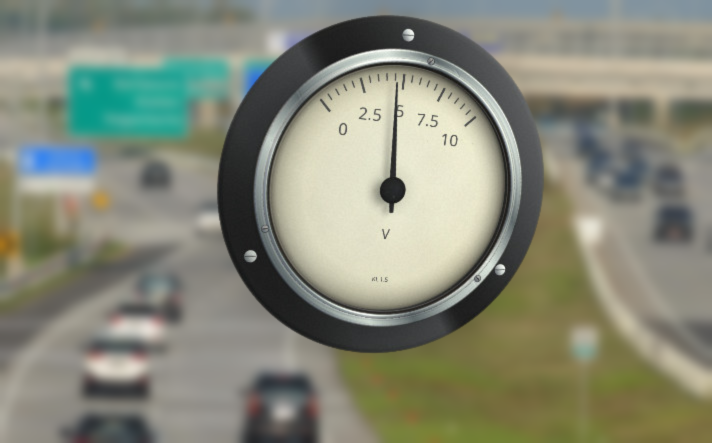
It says {"value": 4.5, "unit": "V"}
